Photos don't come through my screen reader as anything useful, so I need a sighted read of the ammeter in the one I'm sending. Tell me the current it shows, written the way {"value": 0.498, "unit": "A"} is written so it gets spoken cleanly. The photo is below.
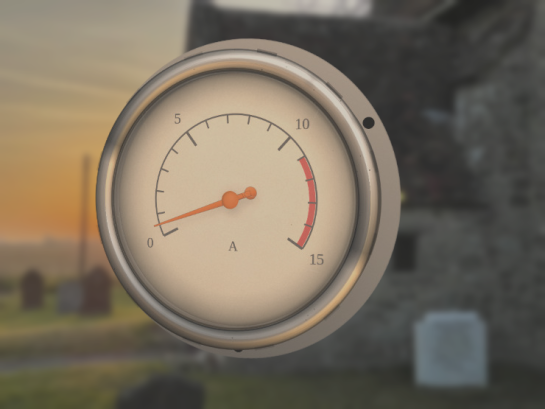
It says {"value": 0.5, "unit": "A"}
